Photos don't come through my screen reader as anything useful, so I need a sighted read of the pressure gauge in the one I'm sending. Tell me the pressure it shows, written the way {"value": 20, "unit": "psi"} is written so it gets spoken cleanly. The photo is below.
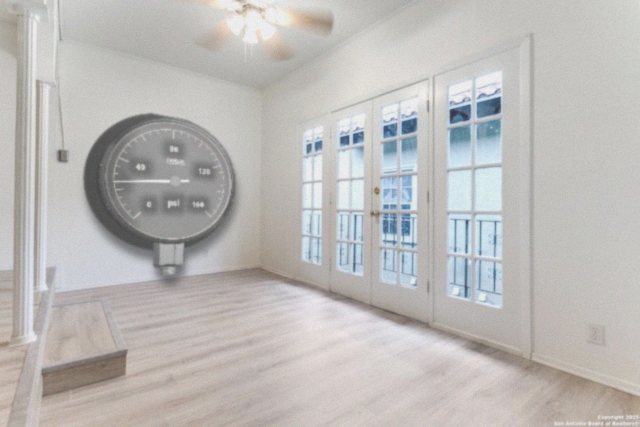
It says {"value": 25, "unit": "psi"}
